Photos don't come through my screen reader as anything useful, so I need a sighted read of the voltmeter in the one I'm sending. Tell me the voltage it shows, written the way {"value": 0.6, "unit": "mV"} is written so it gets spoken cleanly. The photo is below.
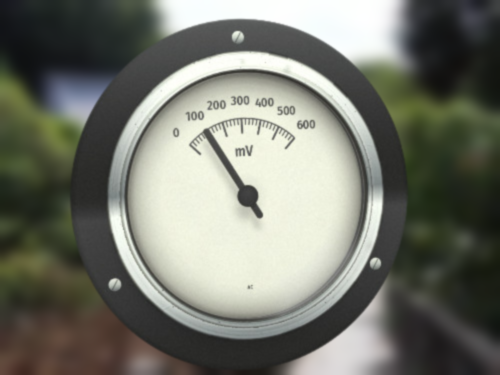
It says {"value": 100, "unit": "mV"}
